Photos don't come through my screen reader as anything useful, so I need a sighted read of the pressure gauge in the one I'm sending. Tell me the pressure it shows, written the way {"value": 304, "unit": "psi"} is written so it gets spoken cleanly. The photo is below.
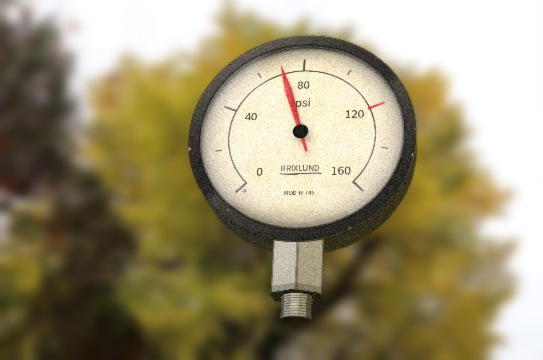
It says {"value": 70, "unit": "psi"}
